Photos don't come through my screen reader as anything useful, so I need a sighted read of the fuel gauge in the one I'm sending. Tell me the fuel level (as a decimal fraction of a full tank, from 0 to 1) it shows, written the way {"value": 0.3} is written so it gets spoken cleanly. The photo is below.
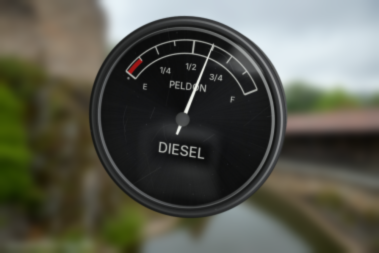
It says {"value": 0.625}
